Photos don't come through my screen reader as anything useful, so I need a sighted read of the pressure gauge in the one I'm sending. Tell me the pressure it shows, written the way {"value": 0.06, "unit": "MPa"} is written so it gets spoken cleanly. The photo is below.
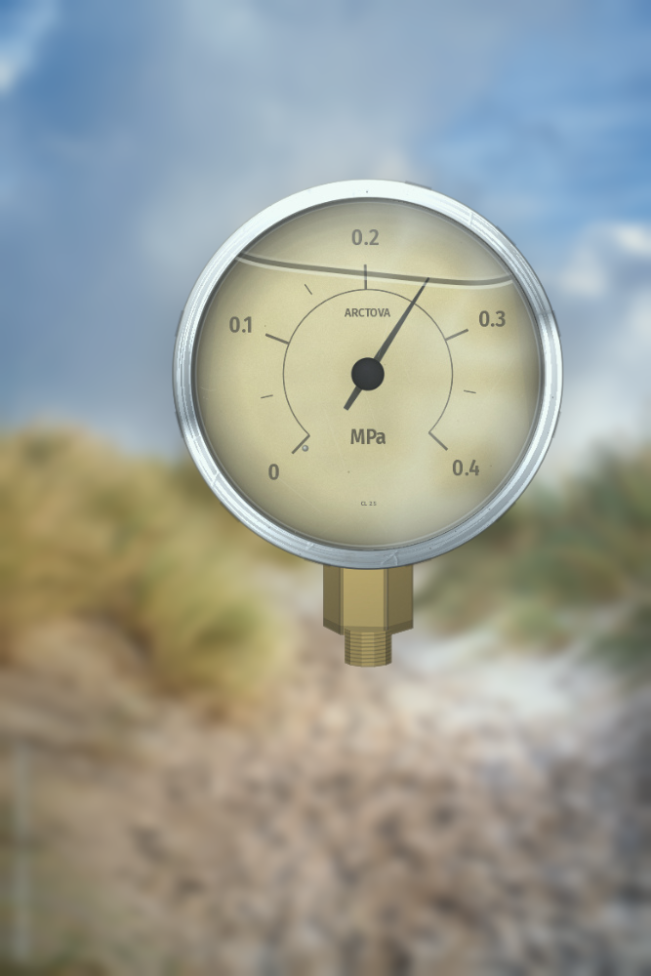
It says {"value": 0.25, "unit": "MPa"}
